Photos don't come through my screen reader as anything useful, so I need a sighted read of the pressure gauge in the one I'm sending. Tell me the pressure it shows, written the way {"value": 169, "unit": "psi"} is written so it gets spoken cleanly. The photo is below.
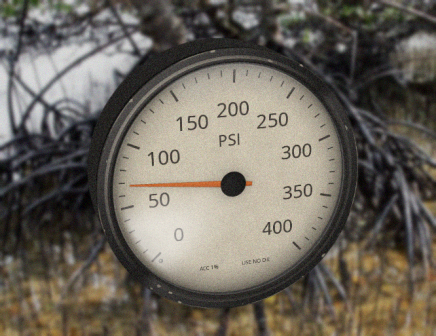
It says {"value": 70, "unit": "psi"}
